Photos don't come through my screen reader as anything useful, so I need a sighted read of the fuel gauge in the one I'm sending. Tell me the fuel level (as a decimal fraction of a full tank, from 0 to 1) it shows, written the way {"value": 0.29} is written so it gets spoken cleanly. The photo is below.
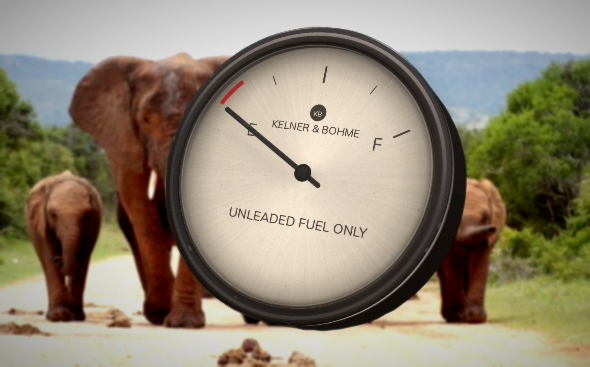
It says {"value": 0}
